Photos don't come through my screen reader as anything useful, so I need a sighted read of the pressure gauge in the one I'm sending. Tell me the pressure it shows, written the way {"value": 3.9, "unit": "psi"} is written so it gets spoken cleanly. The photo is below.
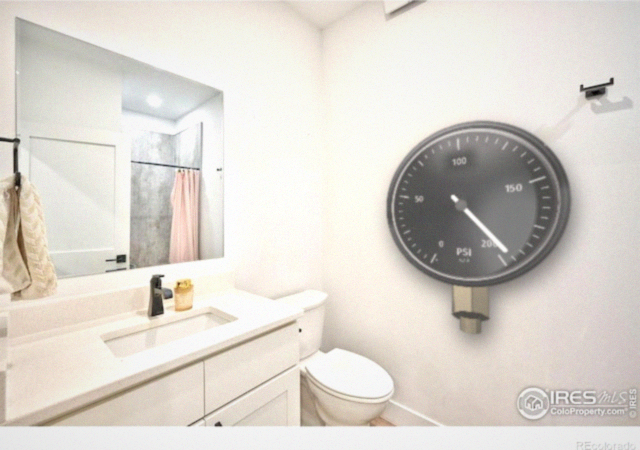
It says {"value": 195, "unit": "psi"}
